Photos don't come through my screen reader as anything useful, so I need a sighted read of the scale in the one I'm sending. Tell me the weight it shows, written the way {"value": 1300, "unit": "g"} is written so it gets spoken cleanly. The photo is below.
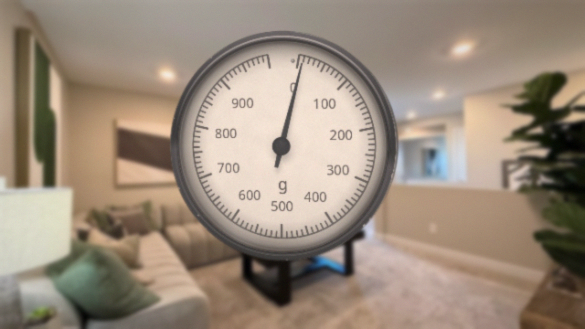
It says {"value": 10, "unit": "g"}
